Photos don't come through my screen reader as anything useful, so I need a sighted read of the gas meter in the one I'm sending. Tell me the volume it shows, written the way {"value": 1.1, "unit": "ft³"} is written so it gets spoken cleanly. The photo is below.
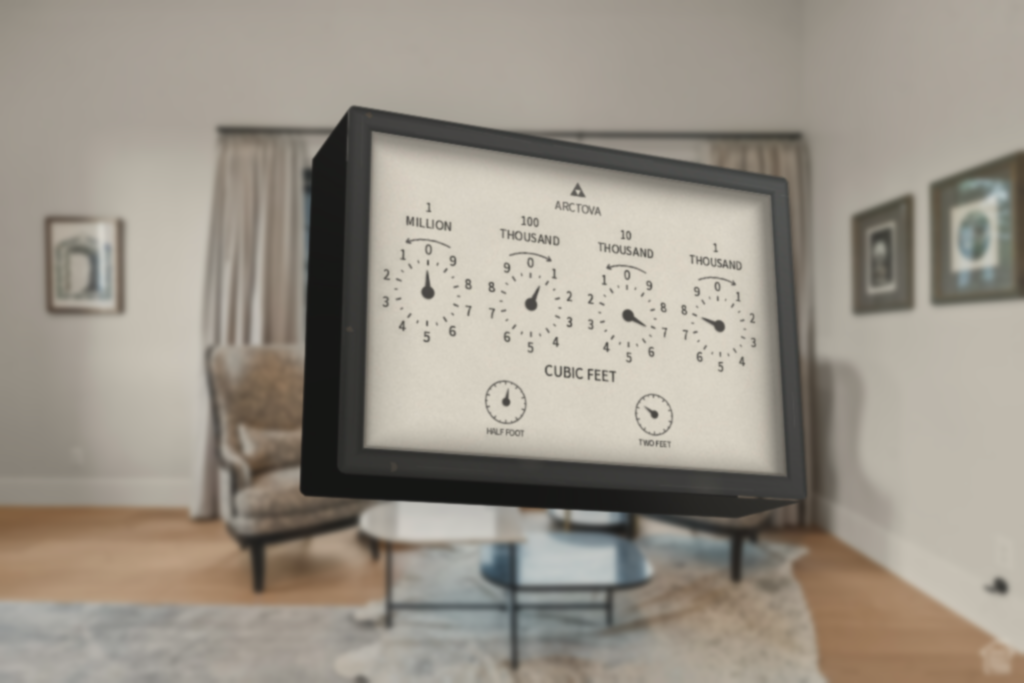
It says {"value": 6800, "unit": "ft³"}
